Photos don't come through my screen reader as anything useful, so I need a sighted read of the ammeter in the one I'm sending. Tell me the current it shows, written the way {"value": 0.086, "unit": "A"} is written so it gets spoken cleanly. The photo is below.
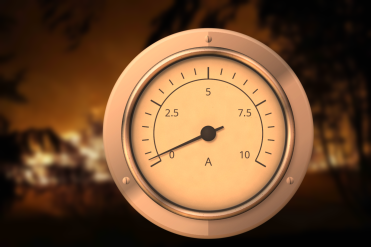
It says {"value": 0.25, "unit": "A"}
